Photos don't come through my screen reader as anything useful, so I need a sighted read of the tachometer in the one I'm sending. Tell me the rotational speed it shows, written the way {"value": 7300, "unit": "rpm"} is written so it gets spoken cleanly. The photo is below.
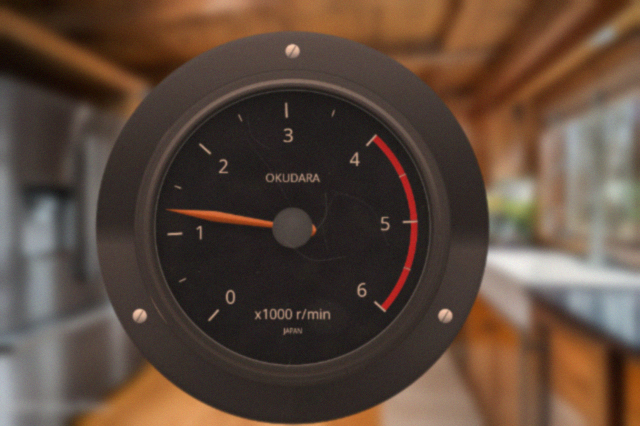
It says {"value": 1250, "unit": "rpm"}
